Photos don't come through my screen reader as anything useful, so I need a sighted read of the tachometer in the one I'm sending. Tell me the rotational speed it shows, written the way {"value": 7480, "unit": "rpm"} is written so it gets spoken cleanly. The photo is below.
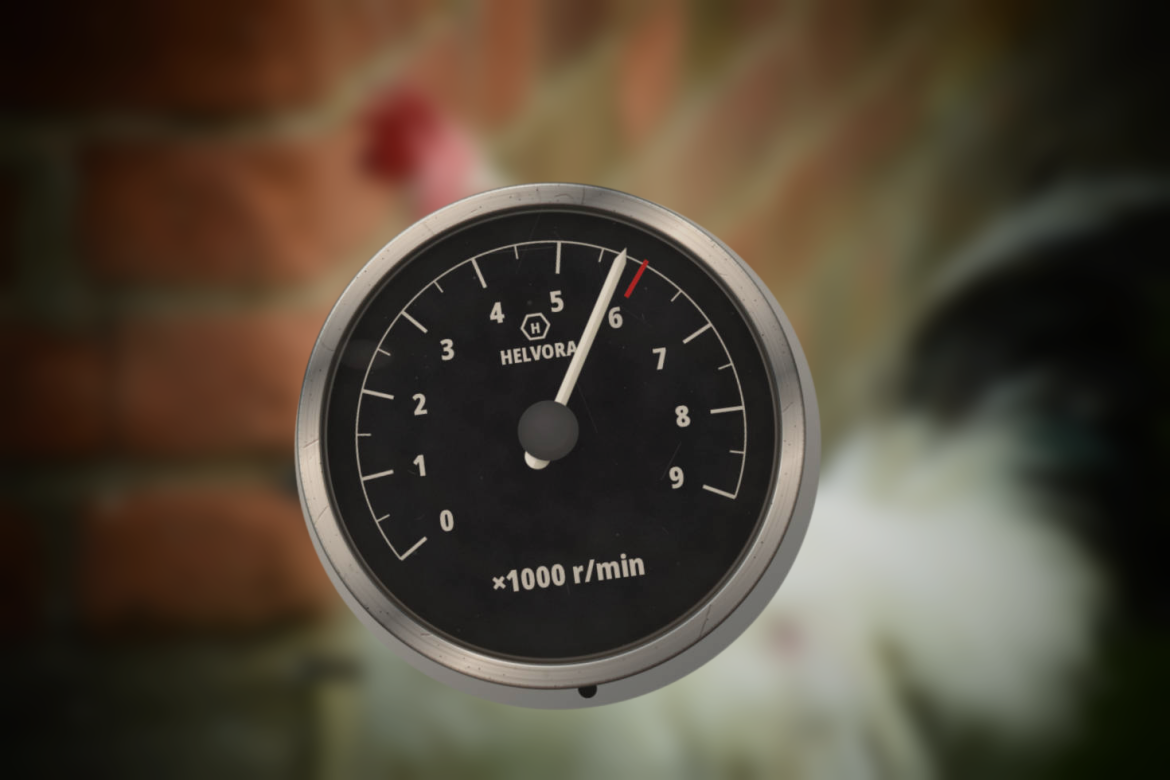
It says {"value": 5750, "unit": "rpm"}
